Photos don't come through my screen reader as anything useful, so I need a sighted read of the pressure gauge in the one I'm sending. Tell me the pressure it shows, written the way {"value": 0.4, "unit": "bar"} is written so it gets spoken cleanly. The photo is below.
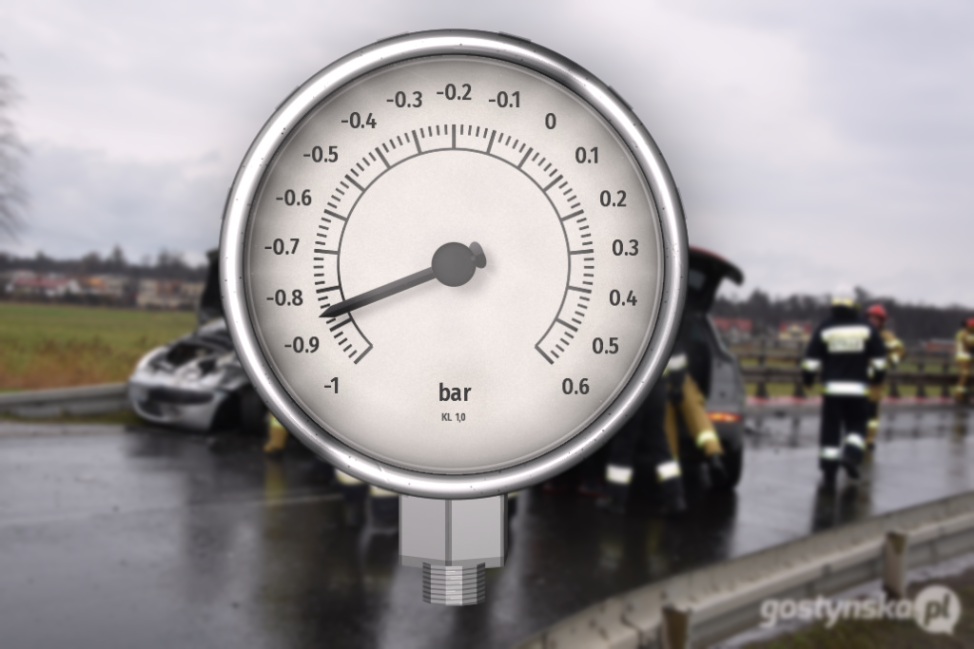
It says {"value": -0.86, "unit": "bar"}
